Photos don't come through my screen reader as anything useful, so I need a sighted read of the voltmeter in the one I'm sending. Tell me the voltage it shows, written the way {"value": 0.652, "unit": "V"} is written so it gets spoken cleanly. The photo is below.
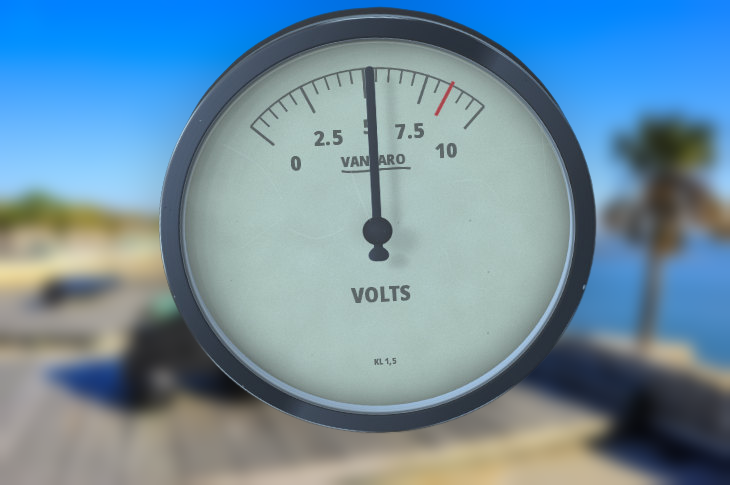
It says {"value": 5.25, "unit": "V"}
